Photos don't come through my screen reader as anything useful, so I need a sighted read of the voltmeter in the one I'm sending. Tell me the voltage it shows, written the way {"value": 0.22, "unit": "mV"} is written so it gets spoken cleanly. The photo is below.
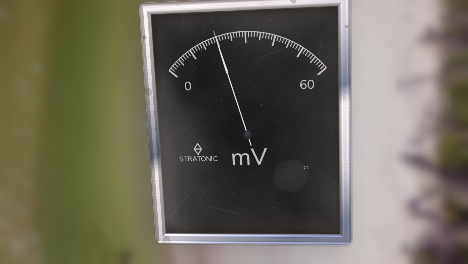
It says {"value": 20, "unit": "mV"}
